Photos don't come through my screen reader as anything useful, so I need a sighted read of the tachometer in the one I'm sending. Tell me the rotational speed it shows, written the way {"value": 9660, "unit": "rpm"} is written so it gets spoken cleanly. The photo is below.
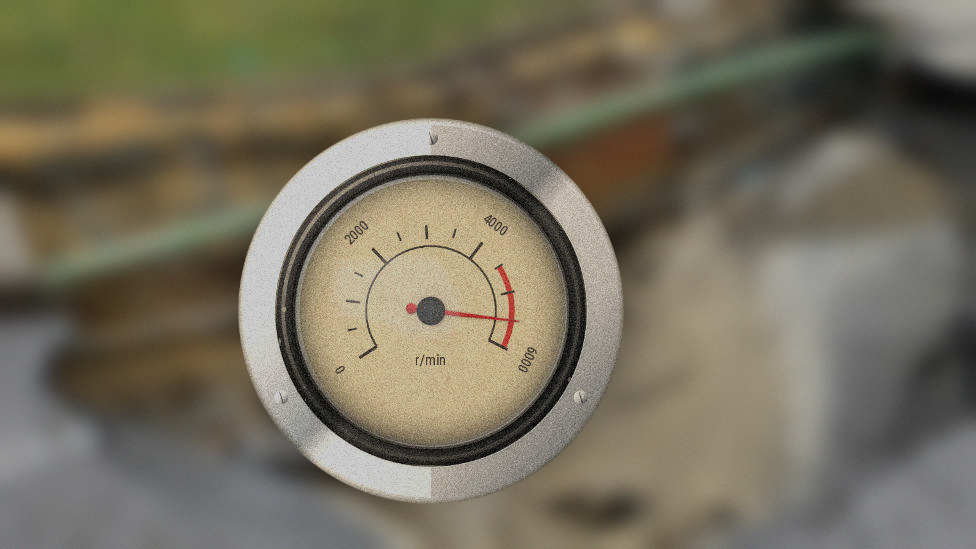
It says {"value": 5500, "unit": "rpm"}
